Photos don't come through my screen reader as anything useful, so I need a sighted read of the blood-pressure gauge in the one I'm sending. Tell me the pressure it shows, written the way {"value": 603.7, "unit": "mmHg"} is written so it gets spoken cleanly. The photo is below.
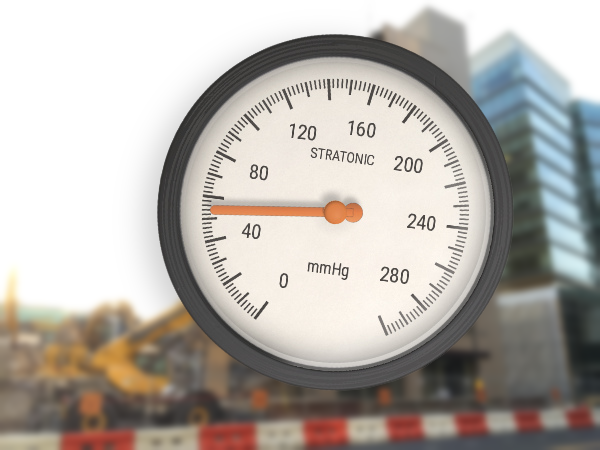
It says {"value": 54, "unit": "mmHg"}
